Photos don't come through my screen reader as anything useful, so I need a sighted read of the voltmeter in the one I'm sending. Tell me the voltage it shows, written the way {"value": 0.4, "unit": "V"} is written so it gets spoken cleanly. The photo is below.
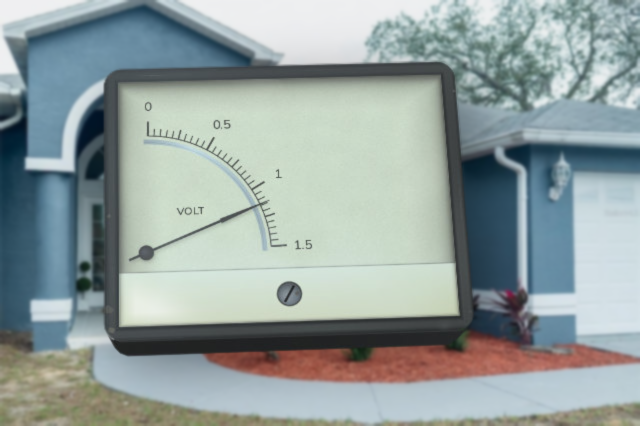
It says {"value": 1.15, "unit": "V"}
